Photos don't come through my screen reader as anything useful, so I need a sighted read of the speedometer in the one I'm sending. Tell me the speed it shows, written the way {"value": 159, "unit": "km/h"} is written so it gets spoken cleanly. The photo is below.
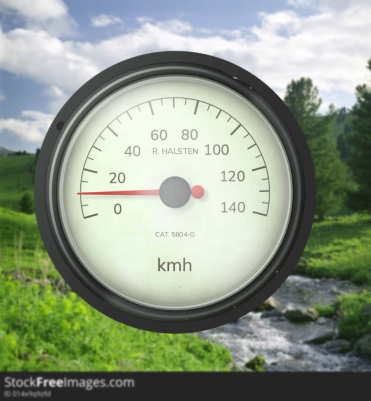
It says {"value": 10, "unit": "km/h"}
